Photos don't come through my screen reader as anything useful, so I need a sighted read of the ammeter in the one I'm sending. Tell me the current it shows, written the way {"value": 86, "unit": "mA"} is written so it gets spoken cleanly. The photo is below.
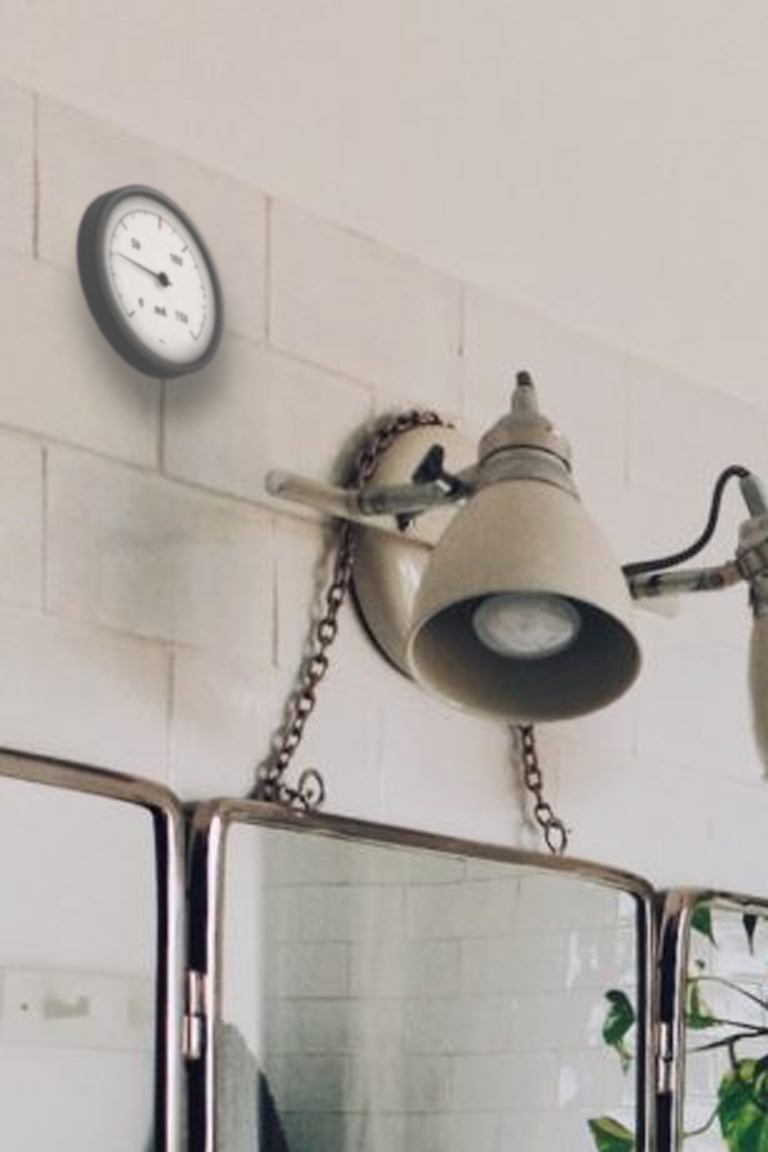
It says {"value": 30, "unit": "mA"}
